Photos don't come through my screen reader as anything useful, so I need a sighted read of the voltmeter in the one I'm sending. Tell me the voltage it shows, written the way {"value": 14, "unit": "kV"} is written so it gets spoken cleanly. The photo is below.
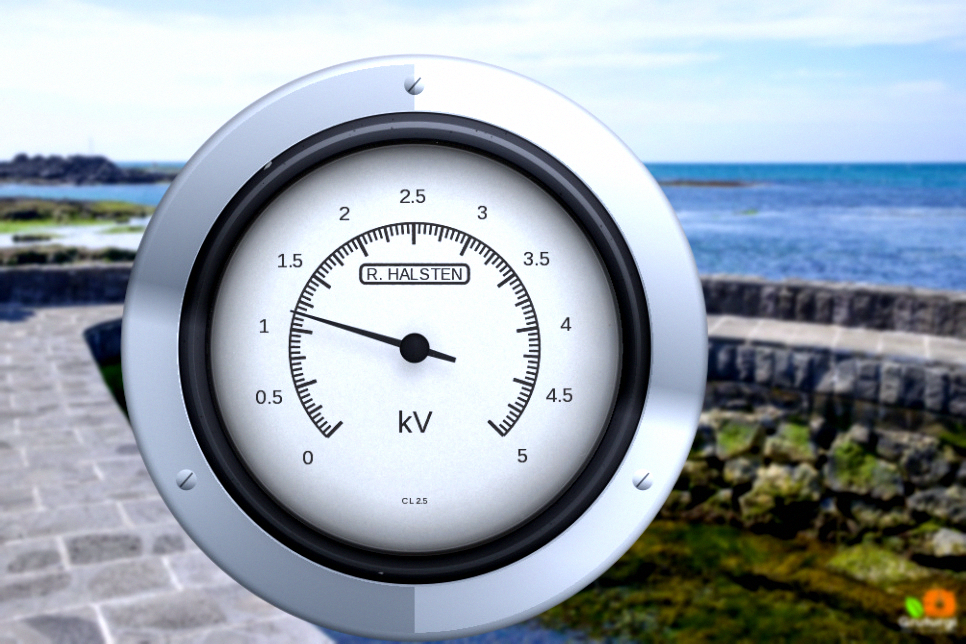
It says {"value": 1.15, "unit": "kV"}
